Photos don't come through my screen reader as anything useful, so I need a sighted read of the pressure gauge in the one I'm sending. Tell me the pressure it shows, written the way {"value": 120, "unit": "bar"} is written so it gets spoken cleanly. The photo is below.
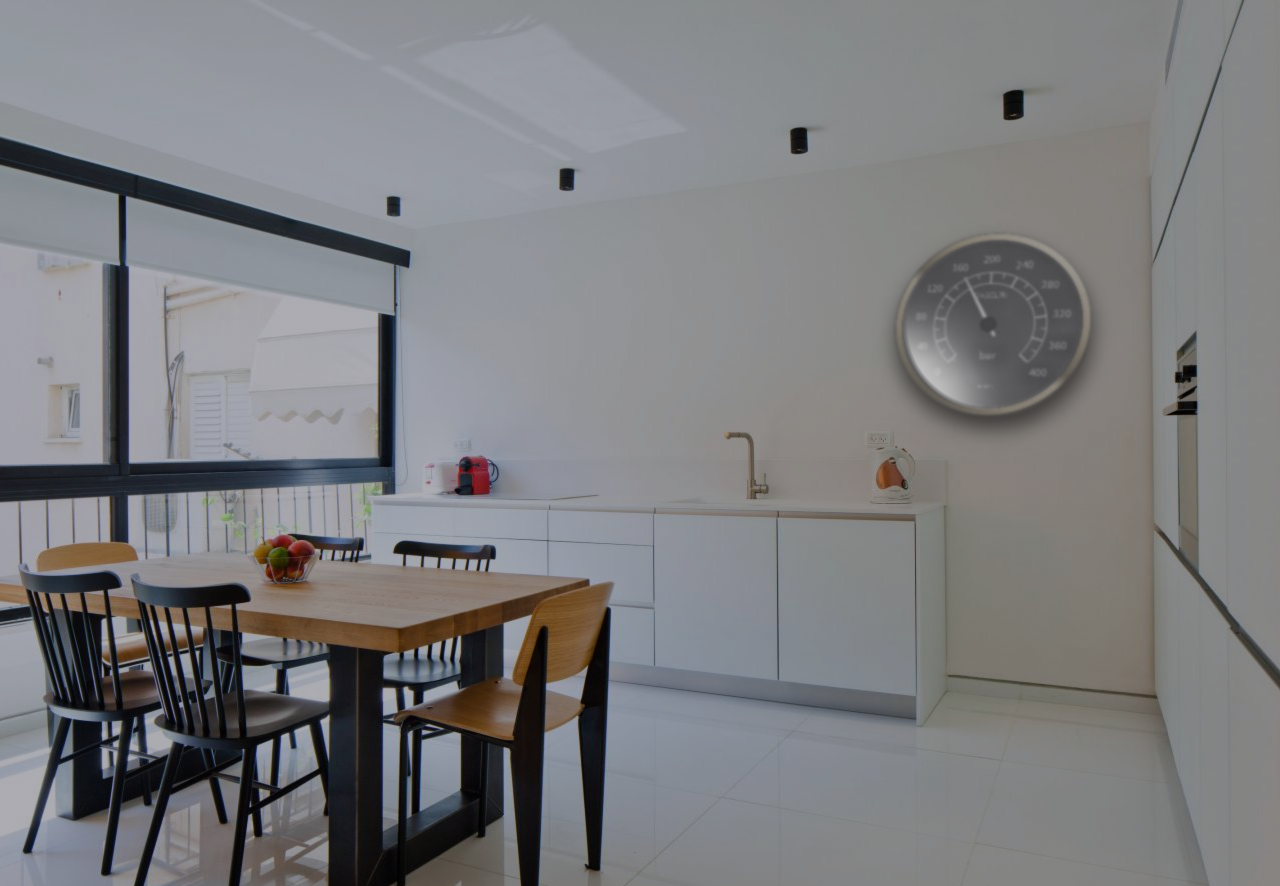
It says {"value": 160, "unit": "bar"}
